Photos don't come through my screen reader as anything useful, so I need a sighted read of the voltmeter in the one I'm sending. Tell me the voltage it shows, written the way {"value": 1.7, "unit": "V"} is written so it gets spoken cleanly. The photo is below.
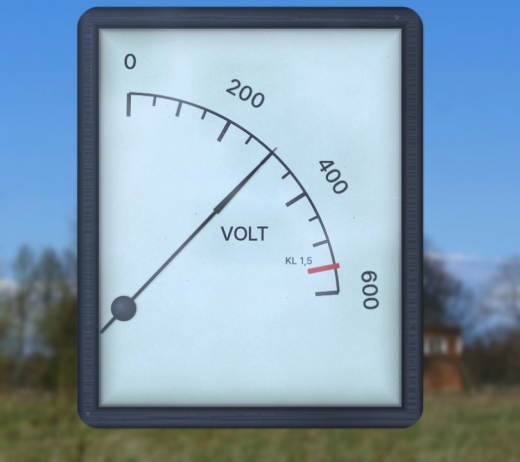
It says {"value": 300, "unit": "V"}
